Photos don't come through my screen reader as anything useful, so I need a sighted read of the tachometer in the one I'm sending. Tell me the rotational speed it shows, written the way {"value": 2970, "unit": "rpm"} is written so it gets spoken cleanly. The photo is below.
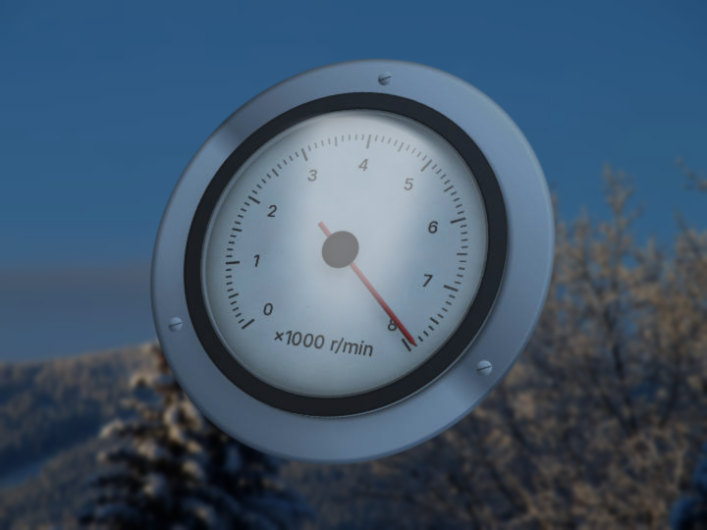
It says {"value": 7900, "unit": "rpm"}
